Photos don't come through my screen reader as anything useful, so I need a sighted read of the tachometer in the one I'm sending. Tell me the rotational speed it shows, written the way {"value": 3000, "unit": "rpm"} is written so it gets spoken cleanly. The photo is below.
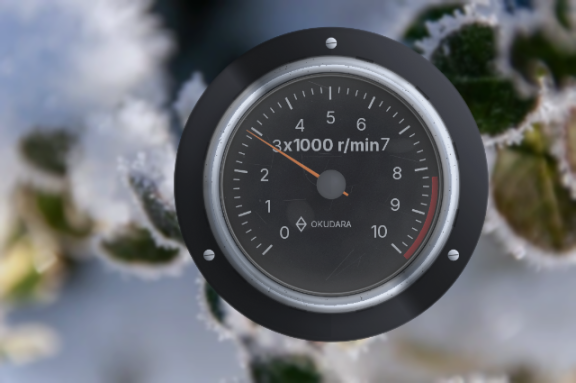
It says {"value": 2900, "unit": "rpm"}
